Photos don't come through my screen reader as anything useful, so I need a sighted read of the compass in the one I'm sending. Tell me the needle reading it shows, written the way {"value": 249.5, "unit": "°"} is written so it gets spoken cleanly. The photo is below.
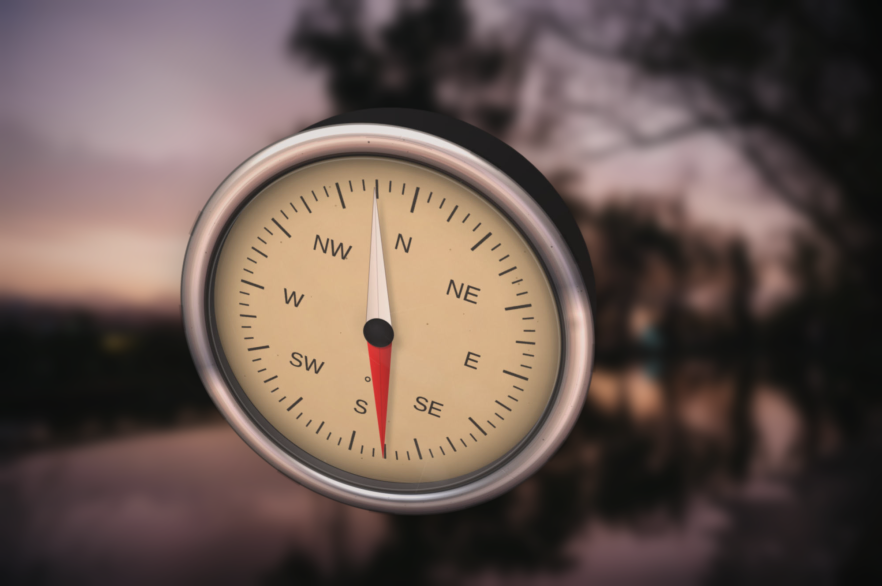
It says {"value": 165, "unit": "°"}
